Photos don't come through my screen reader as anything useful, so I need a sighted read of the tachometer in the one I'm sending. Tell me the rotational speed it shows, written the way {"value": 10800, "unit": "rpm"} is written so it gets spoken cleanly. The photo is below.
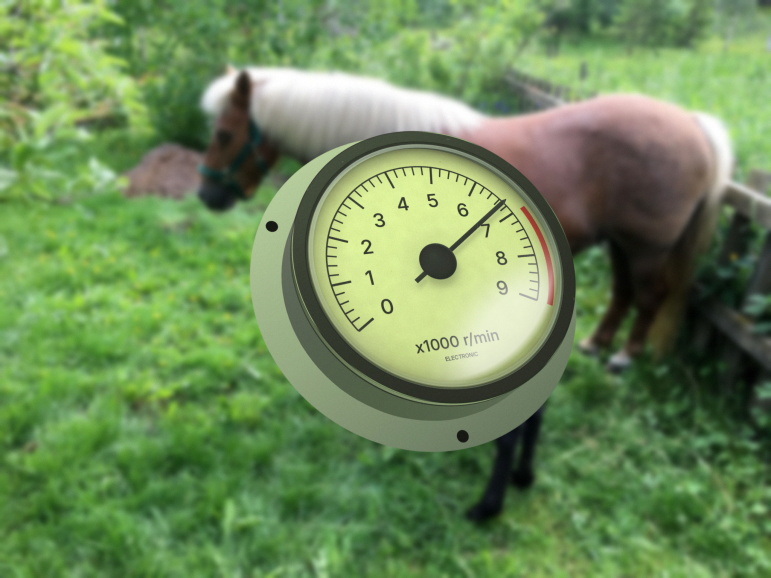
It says {"value": 6700, "unit": "rpm"}
